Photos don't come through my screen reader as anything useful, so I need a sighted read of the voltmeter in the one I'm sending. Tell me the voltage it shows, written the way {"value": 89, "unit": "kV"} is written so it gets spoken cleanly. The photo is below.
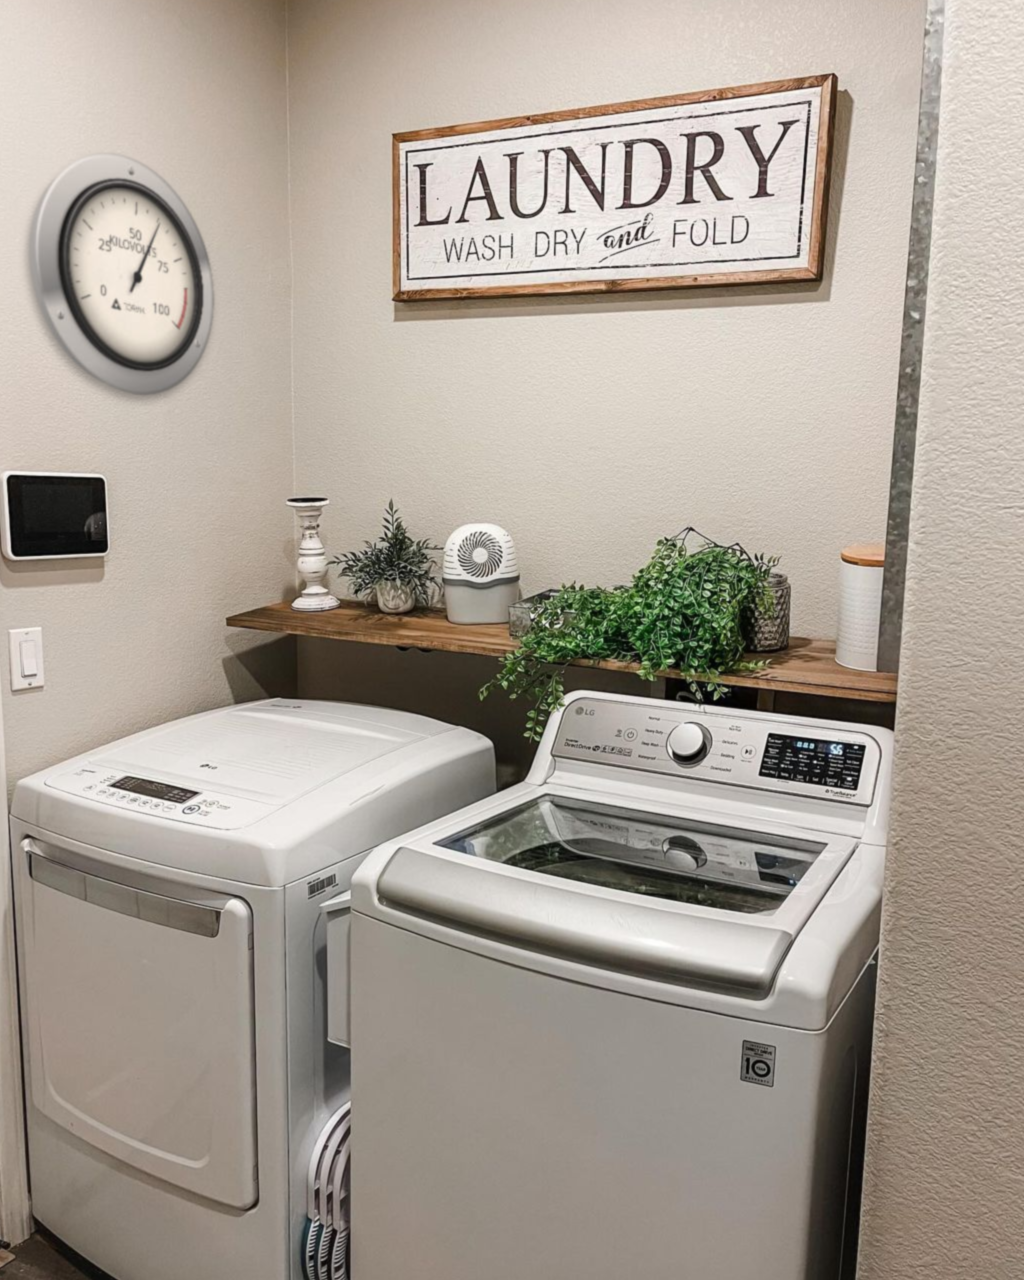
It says {"value": 60, "unit": "kV"}
